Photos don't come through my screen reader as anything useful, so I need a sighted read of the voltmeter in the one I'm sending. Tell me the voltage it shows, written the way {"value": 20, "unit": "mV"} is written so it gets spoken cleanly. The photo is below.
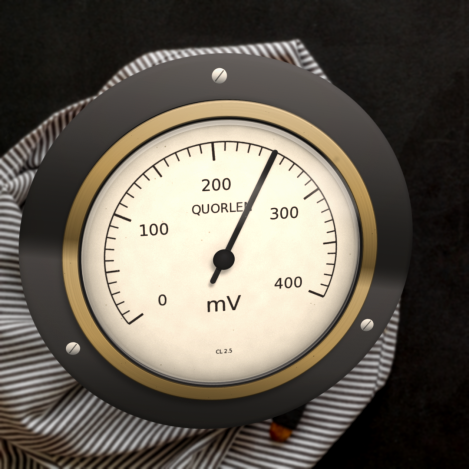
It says {"value": 250, "unit": "mV"}
